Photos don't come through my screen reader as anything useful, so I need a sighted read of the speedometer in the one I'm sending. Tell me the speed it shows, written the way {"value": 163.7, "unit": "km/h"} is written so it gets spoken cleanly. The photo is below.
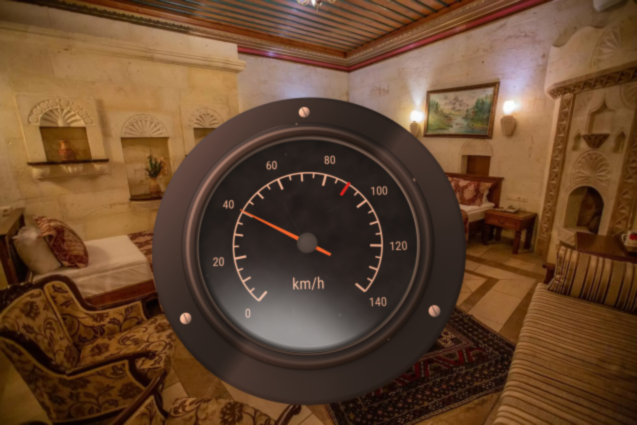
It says {"value": 40, "unit": "km/h"}
